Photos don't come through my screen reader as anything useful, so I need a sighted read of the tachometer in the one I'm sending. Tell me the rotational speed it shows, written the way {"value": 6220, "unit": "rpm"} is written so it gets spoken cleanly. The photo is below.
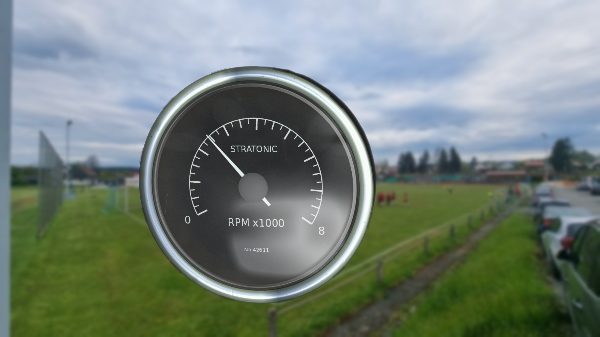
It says {"value": 2500, "unit": "rpm"}
